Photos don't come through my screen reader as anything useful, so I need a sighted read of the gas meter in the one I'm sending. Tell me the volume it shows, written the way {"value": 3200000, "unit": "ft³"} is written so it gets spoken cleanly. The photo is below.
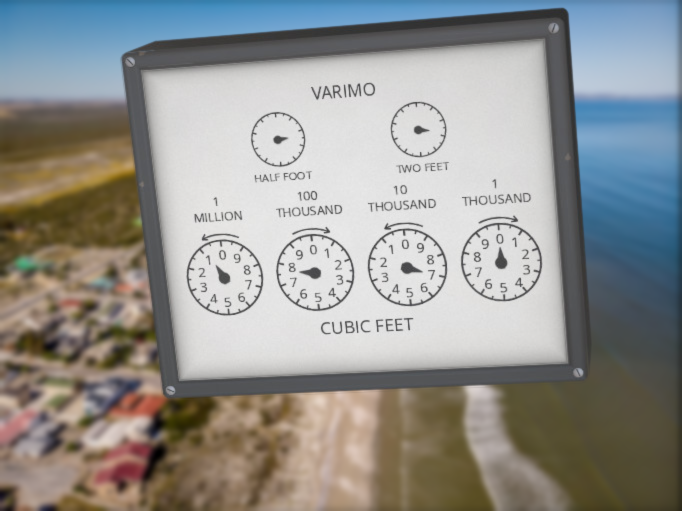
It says {"value": 77000, "unit": "ft³"}
